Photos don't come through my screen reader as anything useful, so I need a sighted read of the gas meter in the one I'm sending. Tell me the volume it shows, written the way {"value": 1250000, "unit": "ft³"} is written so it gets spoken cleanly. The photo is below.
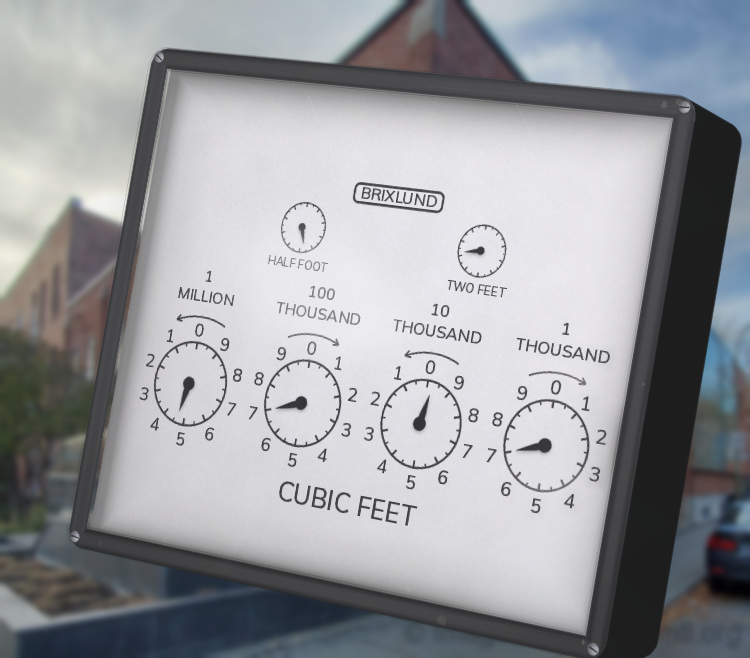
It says {"value": 469700, "unit": "ft³"}
